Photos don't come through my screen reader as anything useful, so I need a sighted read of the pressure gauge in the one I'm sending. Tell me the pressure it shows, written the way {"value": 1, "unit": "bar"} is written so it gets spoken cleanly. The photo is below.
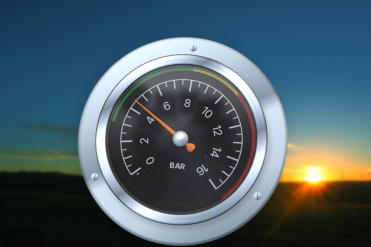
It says {"value": 4.5, "unit": "bar"}
